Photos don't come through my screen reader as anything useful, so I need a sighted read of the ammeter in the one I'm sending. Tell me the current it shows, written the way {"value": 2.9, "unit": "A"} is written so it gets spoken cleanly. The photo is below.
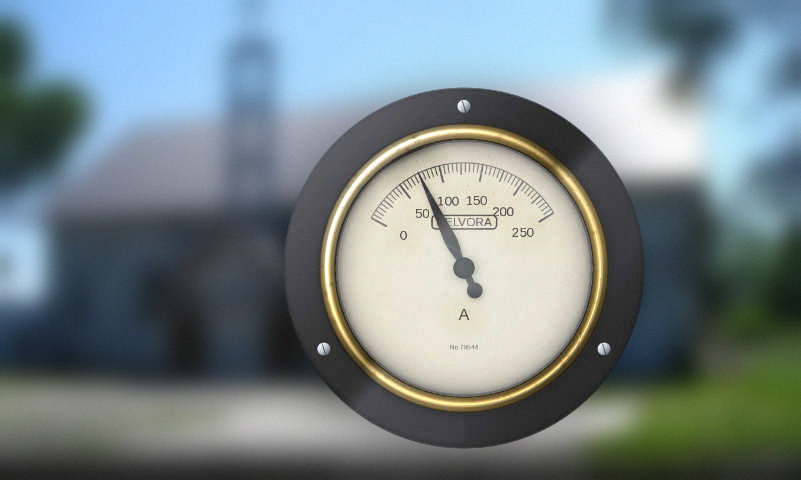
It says {"value": 75, "unit": "A"}
